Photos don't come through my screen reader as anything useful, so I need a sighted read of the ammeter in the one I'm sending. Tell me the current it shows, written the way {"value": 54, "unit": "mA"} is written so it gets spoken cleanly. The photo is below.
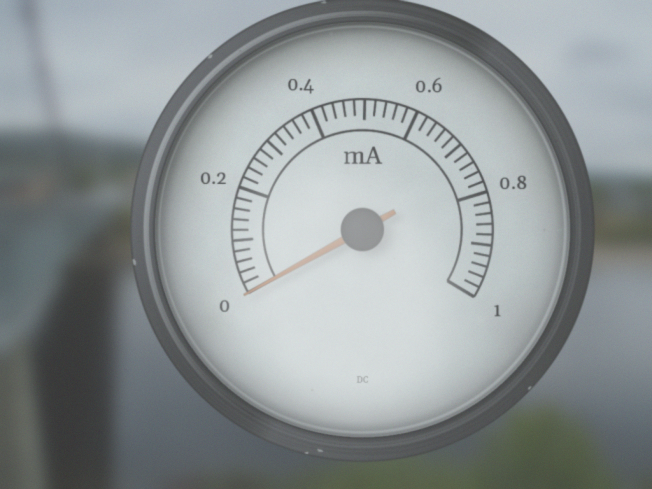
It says {"value": 0, "unit": "mA"}
